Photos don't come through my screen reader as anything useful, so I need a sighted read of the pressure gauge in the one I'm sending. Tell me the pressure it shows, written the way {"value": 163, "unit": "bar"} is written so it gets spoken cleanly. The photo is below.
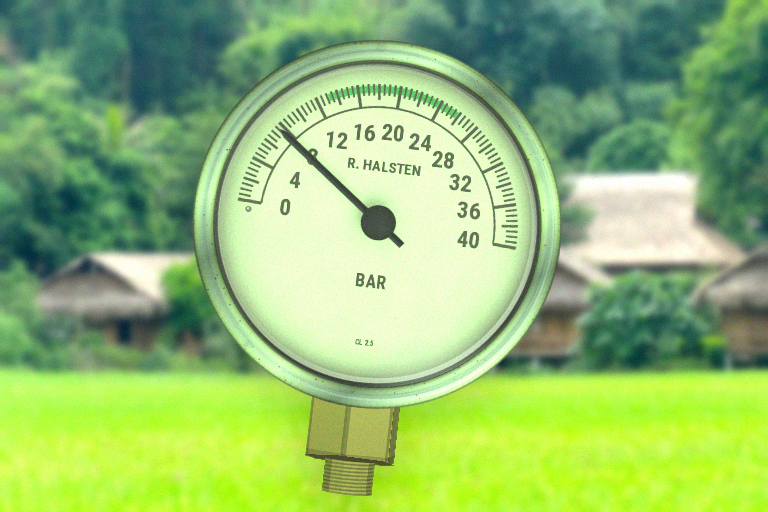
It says {"value": 7.5, "unit": "bar"}
